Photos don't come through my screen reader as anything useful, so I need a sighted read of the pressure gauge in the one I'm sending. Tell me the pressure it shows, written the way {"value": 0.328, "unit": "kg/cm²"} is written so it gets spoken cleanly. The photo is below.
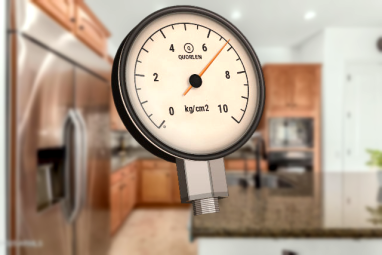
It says {"value": 6.75, "unit": "kg/cm²"}
